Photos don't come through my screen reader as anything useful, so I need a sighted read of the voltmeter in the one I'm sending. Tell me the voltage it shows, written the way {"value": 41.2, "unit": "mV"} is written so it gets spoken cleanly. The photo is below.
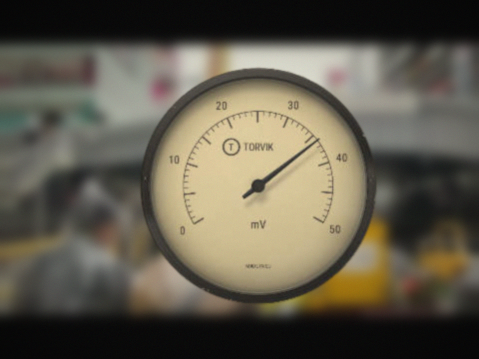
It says {"value": 36, "unit": "mV"}
